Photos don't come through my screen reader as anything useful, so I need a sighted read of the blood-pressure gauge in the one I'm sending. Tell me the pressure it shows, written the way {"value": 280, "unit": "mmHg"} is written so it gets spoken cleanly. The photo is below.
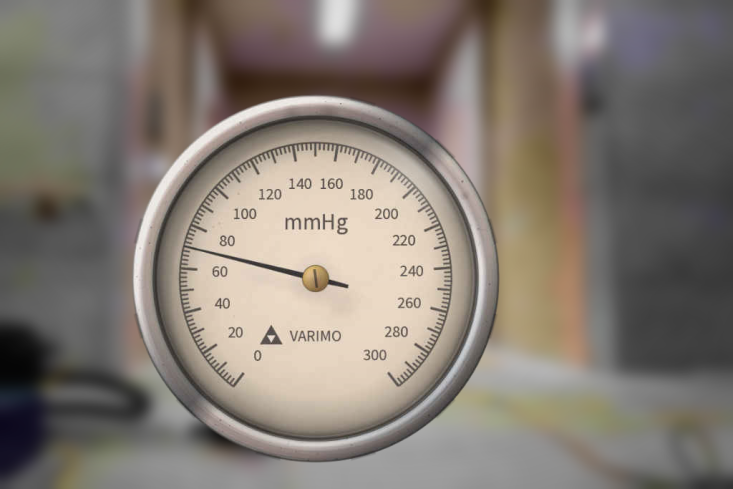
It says {"value": 70, "unit": "mmHg"}
